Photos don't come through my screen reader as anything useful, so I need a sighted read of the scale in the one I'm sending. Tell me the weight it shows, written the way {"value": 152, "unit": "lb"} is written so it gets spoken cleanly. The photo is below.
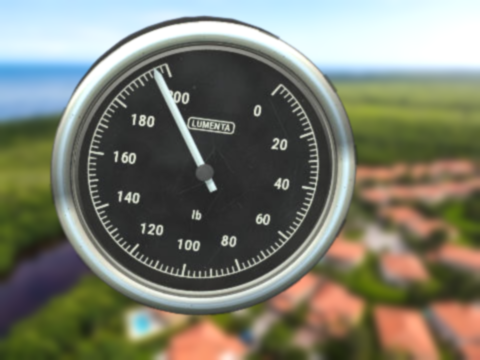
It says {"value": 196, "unit": "lb"}
